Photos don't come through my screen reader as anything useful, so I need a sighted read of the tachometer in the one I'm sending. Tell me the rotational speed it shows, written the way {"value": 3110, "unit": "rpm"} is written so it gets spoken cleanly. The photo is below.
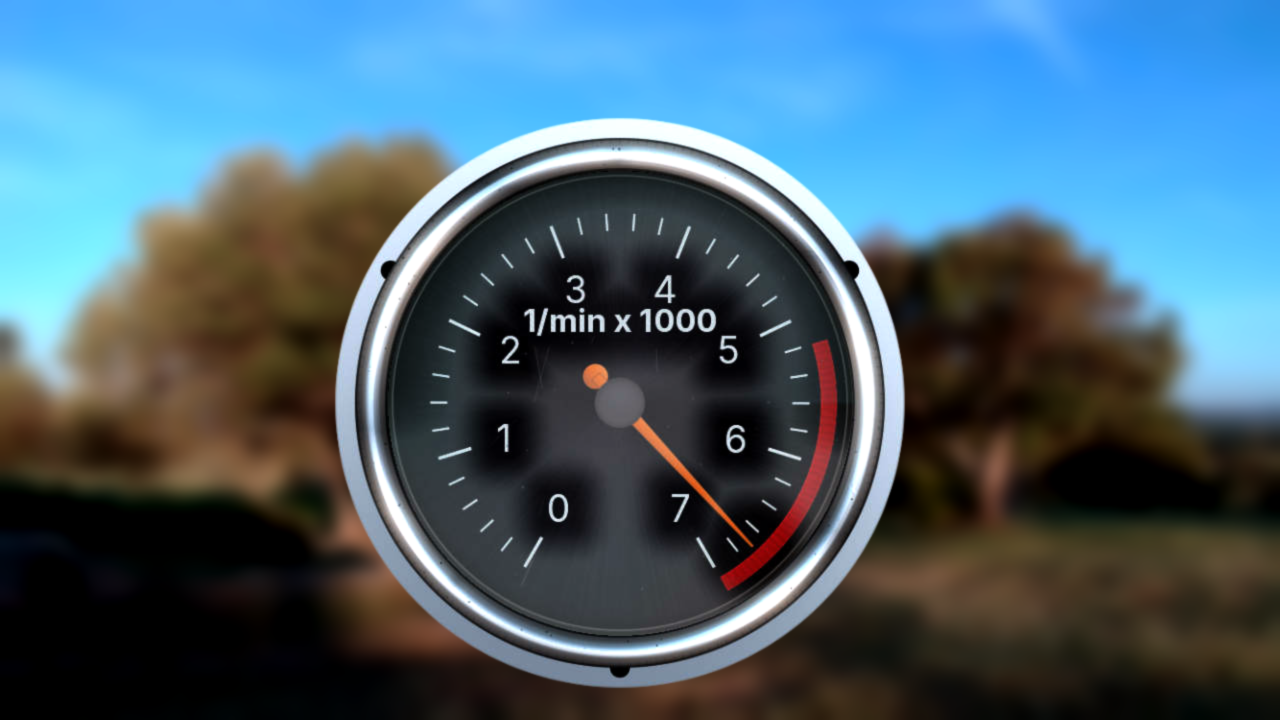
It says {"value": 6700, "unit": "rpm"}
